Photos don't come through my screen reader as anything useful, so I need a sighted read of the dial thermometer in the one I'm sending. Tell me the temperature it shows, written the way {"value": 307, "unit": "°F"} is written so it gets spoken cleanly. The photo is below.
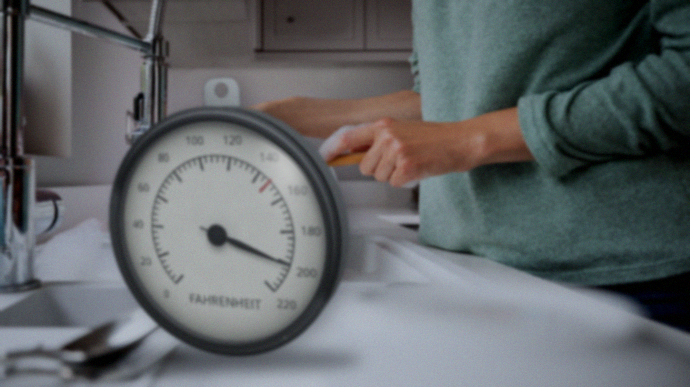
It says {"value": 200, "unit": "°F"}
